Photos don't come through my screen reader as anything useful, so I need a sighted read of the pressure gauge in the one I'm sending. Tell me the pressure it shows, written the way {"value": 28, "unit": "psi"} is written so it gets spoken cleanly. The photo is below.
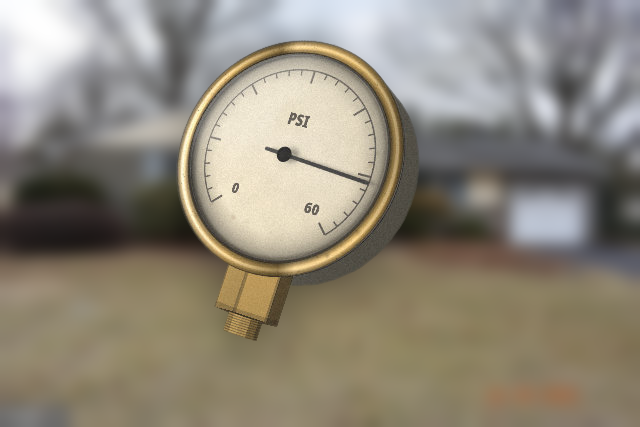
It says {"value": 51, "unit": "psi"}
